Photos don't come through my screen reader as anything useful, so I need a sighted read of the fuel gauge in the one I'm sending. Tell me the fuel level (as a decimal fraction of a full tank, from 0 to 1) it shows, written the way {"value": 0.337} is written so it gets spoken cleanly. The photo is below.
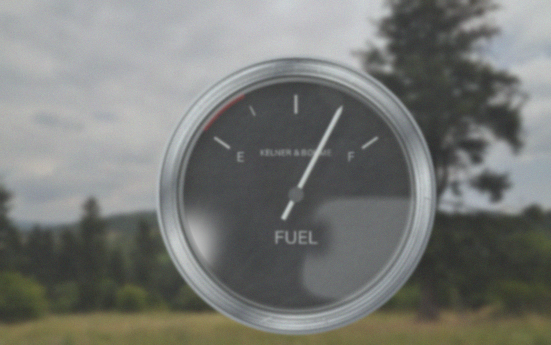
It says {"value": 0.75}
